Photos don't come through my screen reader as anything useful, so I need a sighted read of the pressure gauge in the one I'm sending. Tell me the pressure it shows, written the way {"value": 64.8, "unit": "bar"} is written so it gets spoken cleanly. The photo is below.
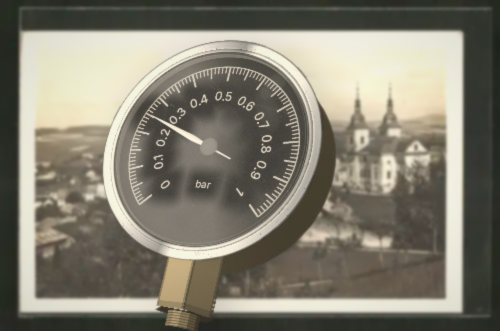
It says {"value": 0.25, "unit": "bar"}
